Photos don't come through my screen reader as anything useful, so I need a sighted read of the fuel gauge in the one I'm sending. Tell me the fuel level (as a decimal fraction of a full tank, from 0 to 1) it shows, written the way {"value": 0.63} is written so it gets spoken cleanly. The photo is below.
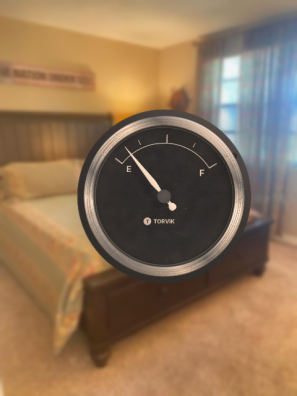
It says {"value": 0.125}
